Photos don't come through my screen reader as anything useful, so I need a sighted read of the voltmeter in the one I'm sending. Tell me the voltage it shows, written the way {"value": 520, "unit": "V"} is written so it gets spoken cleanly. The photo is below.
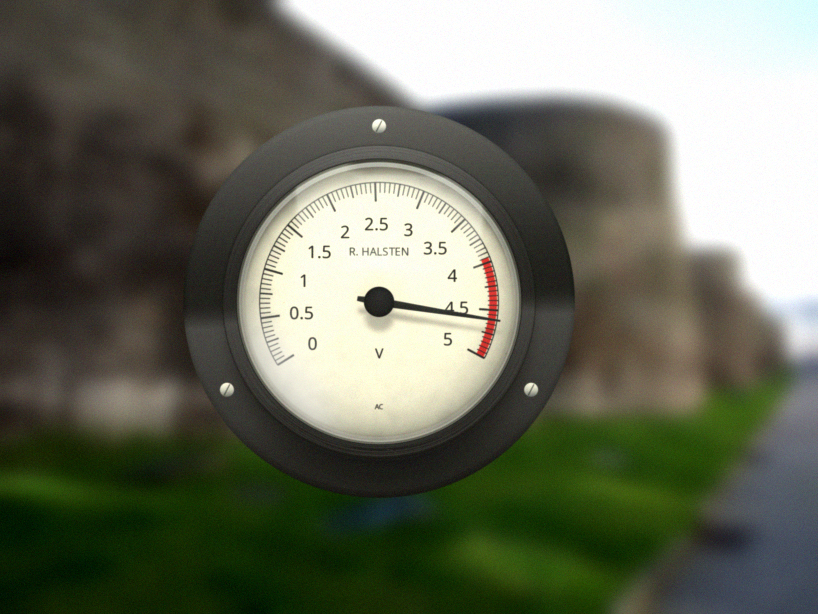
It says {"value": 4.6, "unit": "V"}
